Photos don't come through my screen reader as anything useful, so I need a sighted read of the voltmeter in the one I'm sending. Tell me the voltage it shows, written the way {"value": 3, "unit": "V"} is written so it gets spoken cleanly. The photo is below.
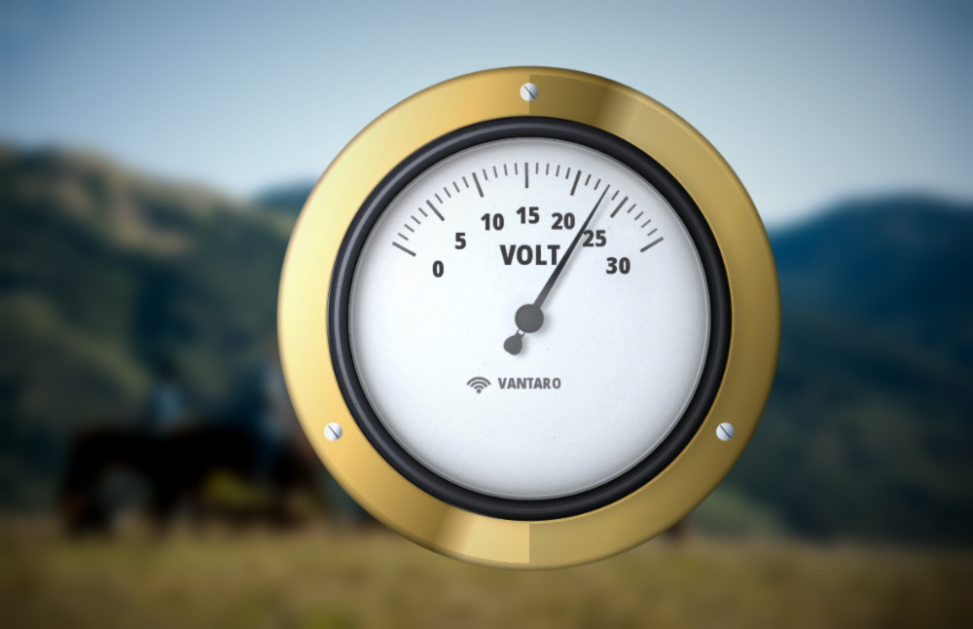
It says {"value": 23, "unit": "V"}
